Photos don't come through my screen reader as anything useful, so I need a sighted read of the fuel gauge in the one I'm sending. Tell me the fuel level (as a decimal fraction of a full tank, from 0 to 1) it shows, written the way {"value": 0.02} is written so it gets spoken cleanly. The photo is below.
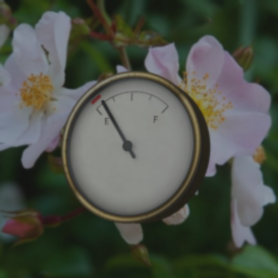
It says {"value": 0.125}
